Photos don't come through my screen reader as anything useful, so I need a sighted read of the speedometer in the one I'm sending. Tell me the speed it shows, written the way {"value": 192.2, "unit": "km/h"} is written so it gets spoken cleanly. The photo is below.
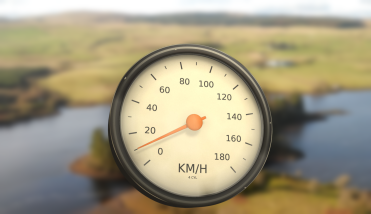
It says {"value": 10, "unit": "km/h"}
